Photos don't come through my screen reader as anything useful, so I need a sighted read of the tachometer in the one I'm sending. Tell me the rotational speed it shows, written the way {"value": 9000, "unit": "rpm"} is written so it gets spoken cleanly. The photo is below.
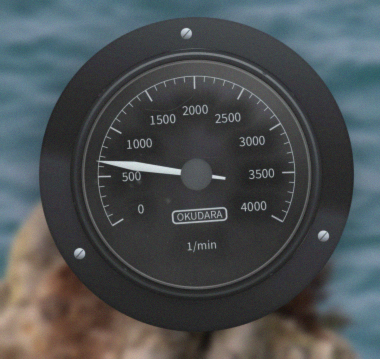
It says {"value": 650, "unit": "rpm"}
